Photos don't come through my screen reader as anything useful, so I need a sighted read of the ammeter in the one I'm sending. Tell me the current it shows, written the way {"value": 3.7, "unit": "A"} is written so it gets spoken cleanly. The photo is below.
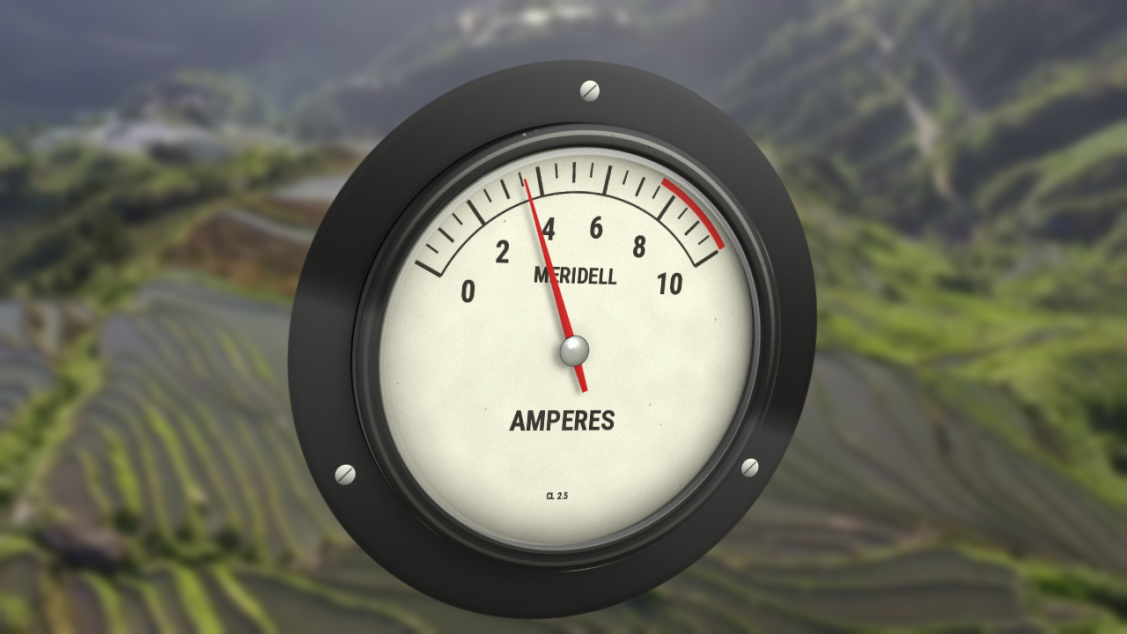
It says {"value": 3.5, "unit": "A"}
